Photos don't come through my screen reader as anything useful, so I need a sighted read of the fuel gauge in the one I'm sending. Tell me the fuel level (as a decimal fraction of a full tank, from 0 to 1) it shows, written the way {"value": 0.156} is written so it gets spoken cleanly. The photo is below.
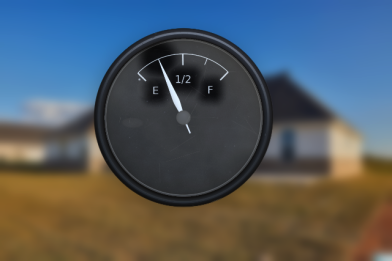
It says {"value": 0.25}
